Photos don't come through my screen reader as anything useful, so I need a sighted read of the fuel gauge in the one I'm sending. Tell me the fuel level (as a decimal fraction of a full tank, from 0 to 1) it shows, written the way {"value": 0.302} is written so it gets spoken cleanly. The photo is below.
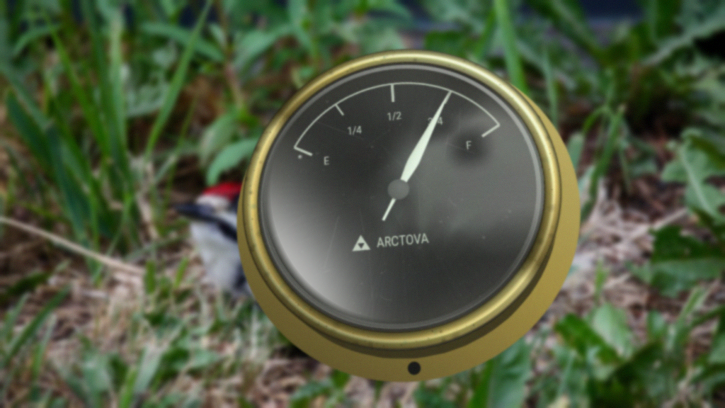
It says {"value": 0.75}
